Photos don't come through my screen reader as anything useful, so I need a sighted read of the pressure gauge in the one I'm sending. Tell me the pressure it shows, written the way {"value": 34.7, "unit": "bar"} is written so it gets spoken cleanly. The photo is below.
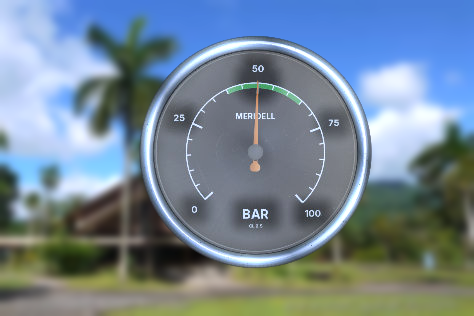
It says {"value": 50, "unit": "bar"}
